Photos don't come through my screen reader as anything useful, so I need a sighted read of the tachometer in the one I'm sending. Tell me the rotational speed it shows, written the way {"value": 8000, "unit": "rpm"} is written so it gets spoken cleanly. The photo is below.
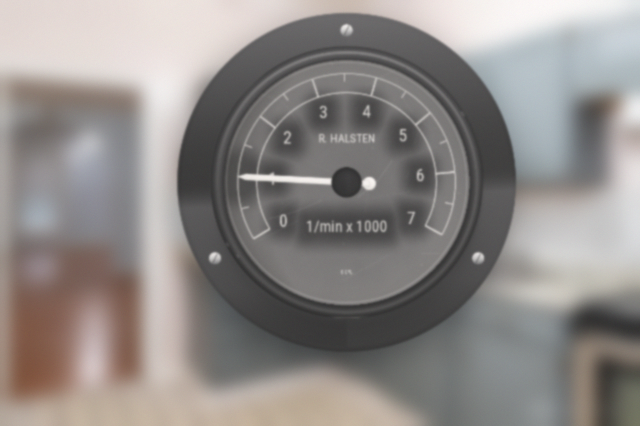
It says {"value": 1000, "unit": "rpm"}
